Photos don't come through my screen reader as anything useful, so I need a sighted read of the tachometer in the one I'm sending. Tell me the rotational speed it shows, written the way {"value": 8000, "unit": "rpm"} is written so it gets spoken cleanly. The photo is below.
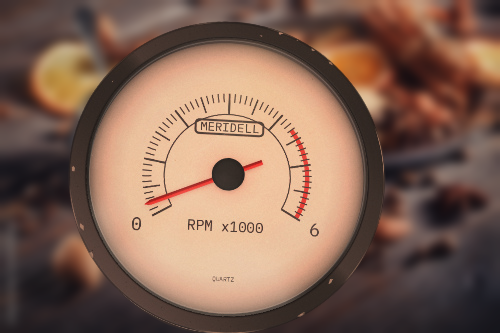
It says {"value": 200, "unit": "rpm"}
